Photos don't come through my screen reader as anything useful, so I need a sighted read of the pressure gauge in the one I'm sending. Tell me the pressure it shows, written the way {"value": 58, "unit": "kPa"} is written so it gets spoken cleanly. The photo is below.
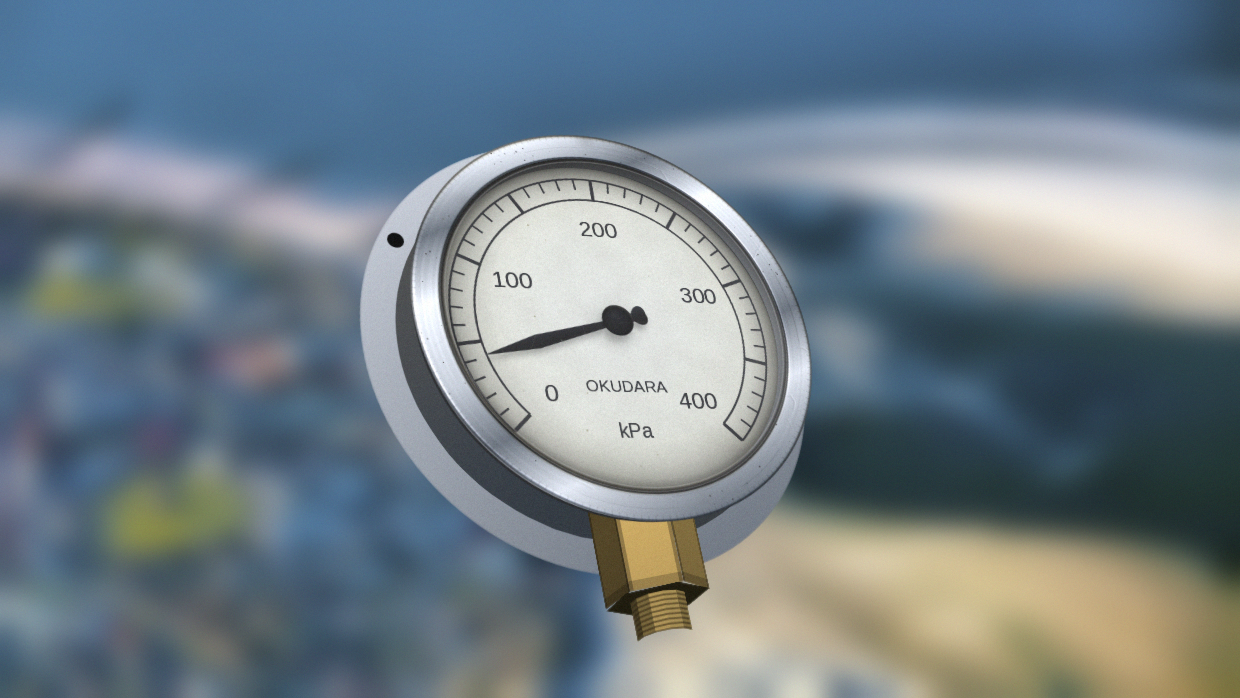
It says {"value": 40, "unit": "kPa"}
